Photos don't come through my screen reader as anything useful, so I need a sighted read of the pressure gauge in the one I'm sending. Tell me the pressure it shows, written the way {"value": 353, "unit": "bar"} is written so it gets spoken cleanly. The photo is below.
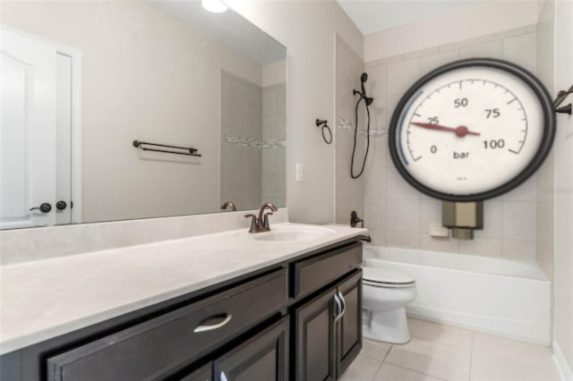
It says {"value": 20, "unit": "bar"}
